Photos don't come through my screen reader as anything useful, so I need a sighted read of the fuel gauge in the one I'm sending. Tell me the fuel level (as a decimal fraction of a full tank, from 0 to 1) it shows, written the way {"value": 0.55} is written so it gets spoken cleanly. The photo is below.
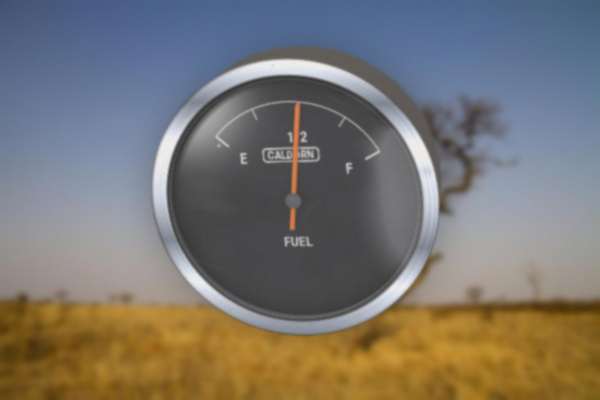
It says {"value": 0.5}
